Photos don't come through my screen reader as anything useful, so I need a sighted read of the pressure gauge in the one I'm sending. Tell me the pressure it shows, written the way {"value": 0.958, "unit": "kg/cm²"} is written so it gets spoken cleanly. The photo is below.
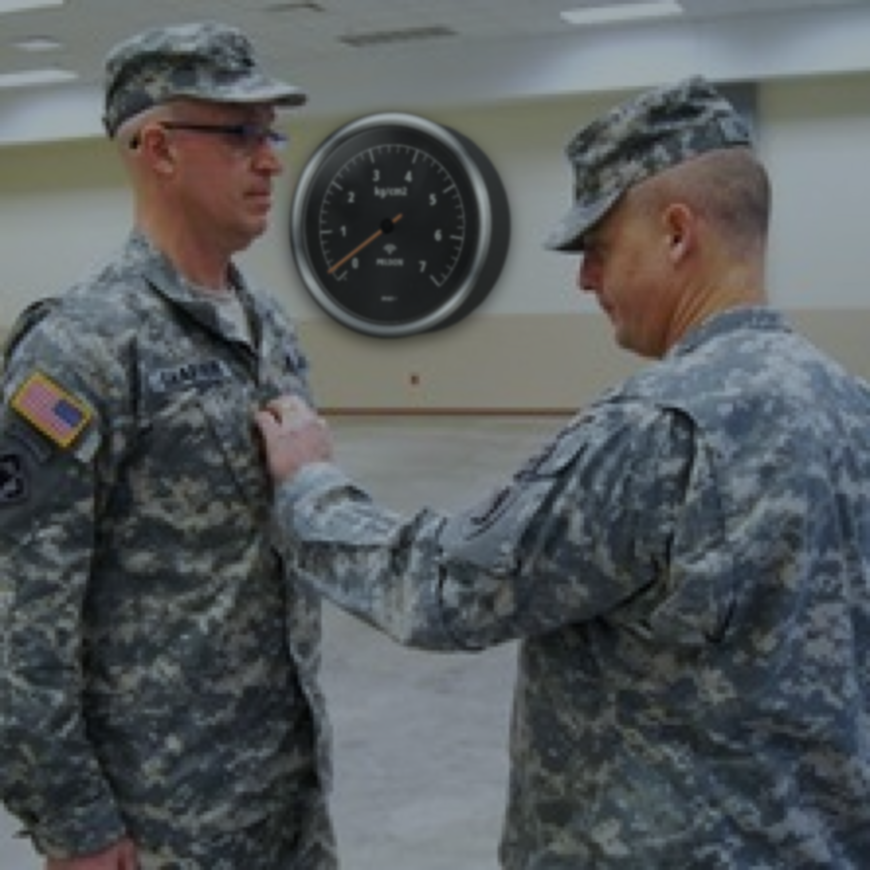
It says {"value": 0.2, "unit": "kg/cm²"}
